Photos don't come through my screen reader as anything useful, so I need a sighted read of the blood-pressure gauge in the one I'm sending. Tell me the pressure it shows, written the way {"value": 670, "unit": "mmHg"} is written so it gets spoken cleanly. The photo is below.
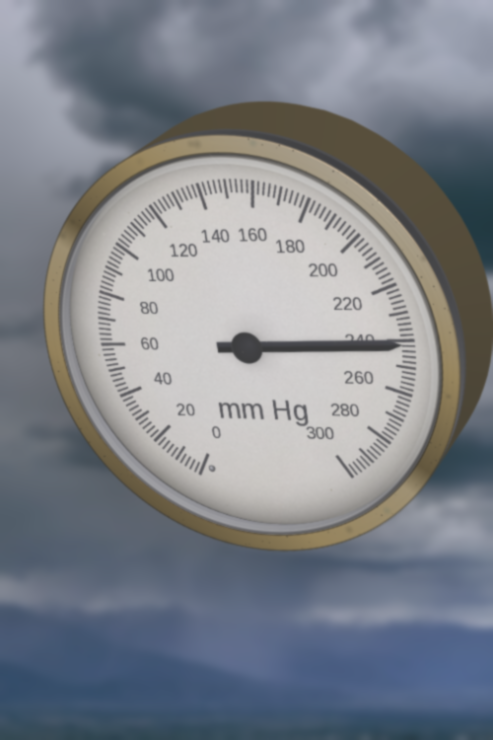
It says {"value": 240, "unit": "mmHg"}
